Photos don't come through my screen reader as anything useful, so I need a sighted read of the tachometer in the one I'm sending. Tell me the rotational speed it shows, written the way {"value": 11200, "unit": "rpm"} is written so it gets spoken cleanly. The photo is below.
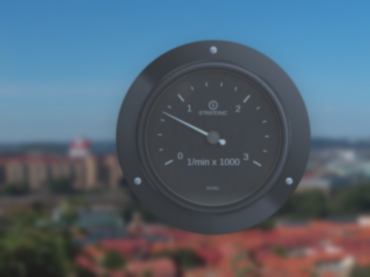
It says {"value": 700, "unit": "rpm"}
